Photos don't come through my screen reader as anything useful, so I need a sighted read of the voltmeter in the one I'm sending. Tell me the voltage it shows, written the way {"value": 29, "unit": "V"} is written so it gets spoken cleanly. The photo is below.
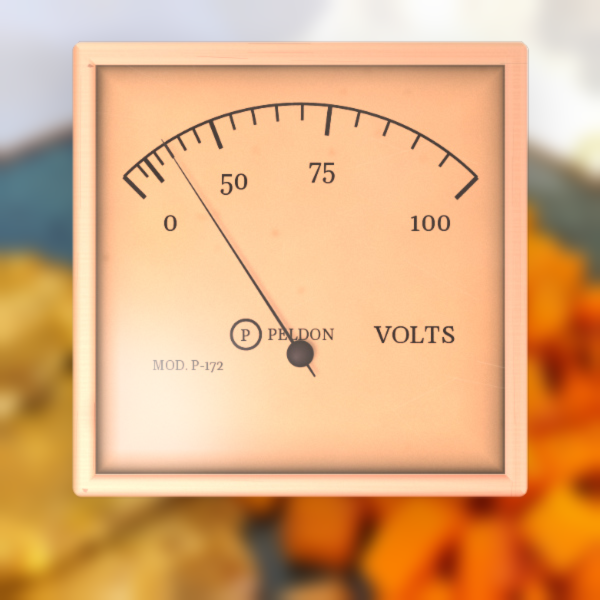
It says {"value": 35, "unit": "V"}
